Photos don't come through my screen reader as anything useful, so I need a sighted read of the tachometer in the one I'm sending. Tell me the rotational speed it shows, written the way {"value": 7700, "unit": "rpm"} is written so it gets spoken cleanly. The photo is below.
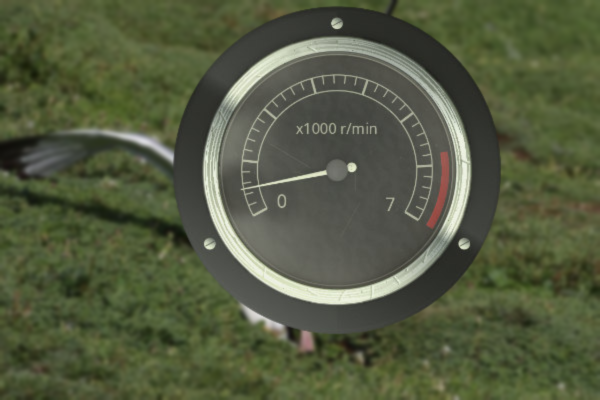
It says {"value": 500, "unit": "rpm"}
